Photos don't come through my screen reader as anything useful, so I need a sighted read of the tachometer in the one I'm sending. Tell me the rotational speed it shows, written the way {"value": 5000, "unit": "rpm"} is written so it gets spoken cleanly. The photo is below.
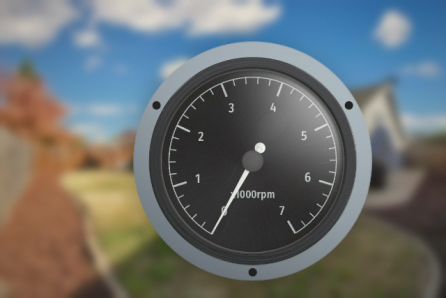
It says {"value": 0, "unit": "rpm"}
